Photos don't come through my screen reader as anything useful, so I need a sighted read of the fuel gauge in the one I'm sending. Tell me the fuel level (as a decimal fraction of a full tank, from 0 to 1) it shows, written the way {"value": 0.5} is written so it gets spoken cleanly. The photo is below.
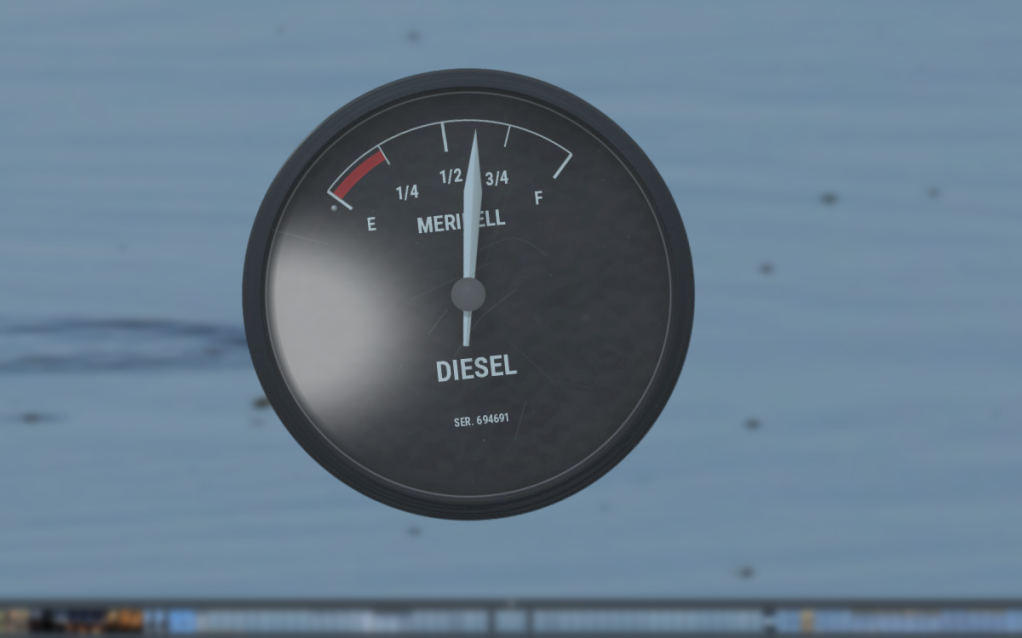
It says {"value": 0.625}
